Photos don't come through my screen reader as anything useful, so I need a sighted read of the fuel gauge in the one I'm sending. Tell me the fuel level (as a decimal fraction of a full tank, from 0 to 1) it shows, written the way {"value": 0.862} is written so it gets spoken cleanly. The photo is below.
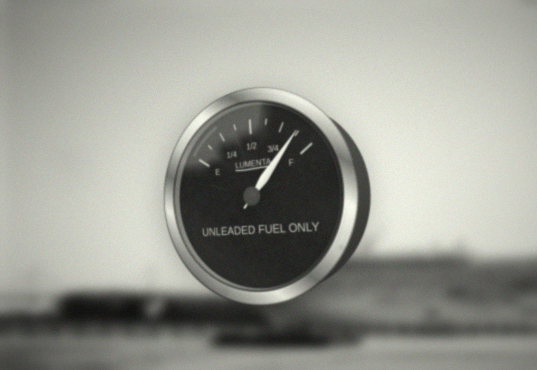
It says {"value": 0.875}
